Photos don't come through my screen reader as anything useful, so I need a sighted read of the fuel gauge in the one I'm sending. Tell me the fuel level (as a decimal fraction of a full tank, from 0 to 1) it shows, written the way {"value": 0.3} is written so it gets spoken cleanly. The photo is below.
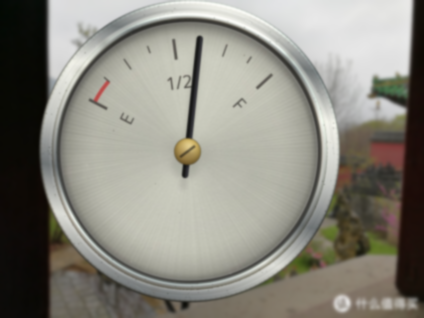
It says {"value": 0.625}
